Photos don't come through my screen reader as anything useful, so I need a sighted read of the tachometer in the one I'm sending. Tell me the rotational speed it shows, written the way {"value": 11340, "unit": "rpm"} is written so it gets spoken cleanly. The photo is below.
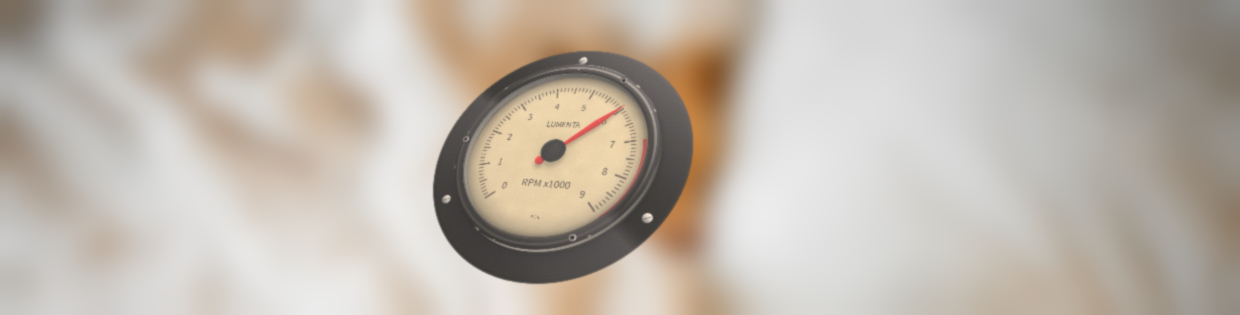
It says {"value": 6000, "unit": "rpm"}
